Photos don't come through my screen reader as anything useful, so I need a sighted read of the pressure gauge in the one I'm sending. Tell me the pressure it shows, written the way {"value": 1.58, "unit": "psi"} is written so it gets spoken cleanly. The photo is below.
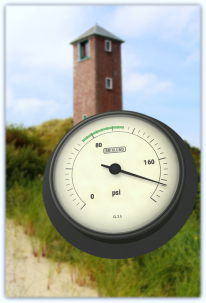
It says {"value": 185, "unit": "psi"}
